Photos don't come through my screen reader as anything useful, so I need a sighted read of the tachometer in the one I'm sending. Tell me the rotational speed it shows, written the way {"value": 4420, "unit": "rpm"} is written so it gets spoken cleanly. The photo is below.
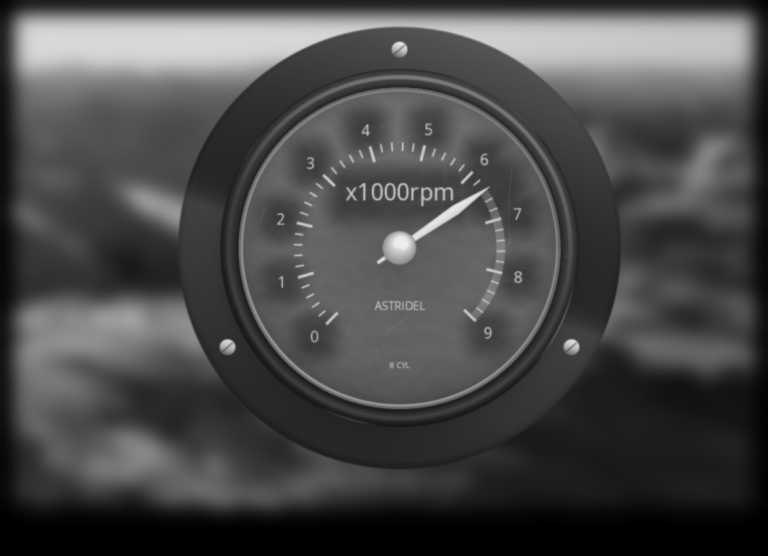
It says {"value": 6400, "unit": "rpm"}
